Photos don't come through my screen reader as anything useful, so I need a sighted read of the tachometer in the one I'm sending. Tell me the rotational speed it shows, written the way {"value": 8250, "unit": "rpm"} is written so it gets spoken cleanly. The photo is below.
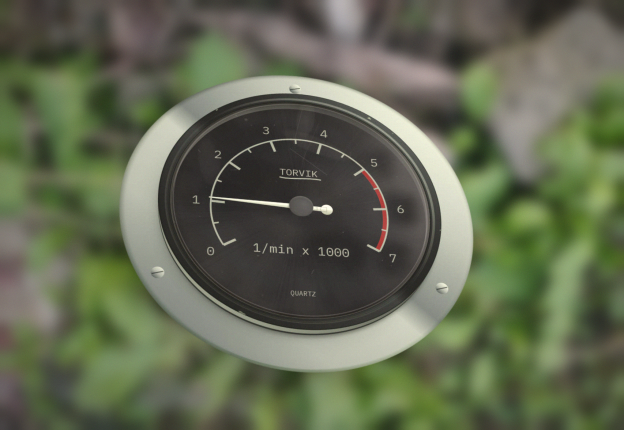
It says {"value": 1000, "unit": "rpm"}
